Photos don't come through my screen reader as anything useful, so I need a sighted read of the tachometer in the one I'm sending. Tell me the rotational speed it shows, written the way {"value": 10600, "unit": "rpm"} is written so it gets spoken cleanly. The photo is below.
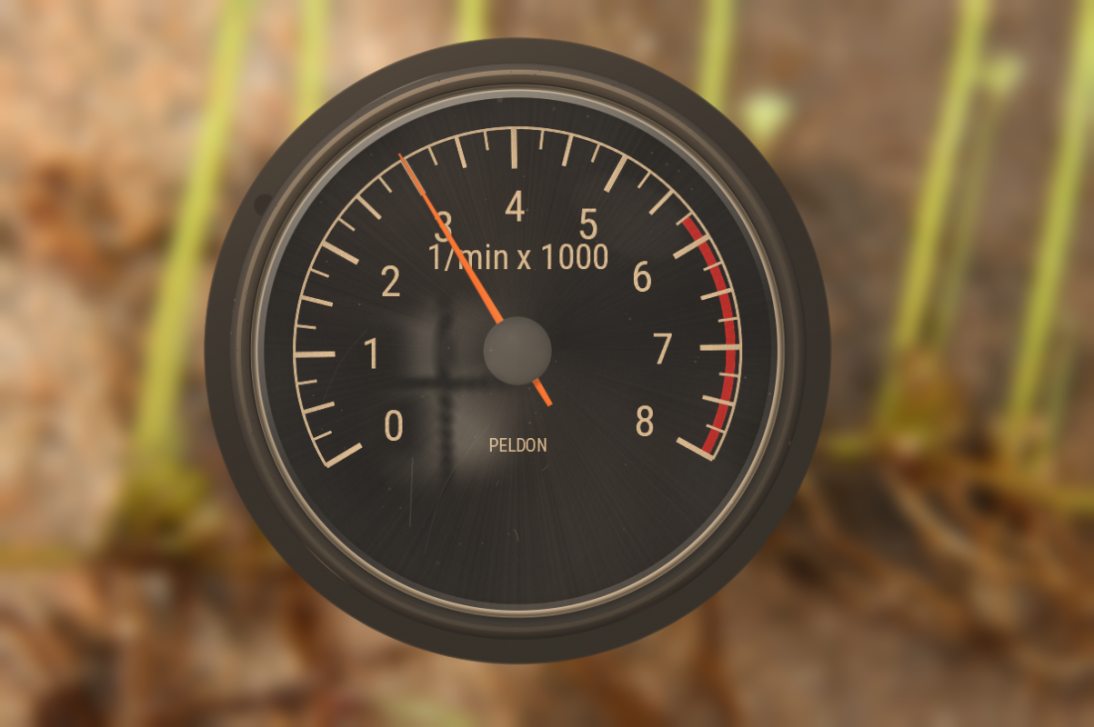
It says {"value": 3000, "unit": "rpm"}
